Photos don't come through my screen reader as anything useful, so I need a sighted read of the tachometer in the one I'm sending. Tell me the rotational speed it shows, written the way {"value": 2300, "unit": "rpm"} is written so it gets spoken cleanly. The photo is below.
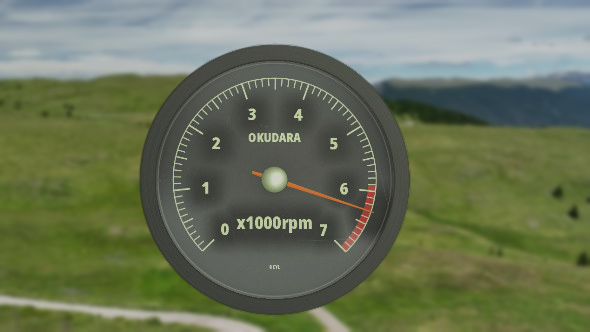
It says {"value": 6300, "unit": "rpm"}
